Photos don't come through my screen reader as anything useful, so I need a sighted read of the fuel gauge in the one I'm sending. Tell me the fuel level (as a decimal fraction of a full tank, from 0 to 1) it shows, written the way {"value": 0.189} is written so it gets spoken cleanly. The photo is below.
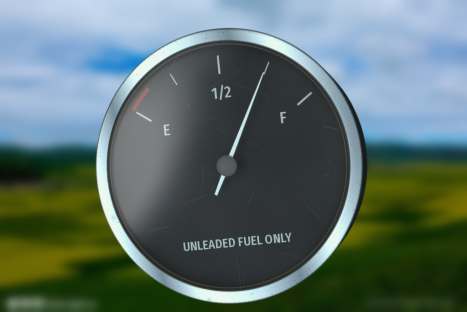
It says {"value": 0.75}
